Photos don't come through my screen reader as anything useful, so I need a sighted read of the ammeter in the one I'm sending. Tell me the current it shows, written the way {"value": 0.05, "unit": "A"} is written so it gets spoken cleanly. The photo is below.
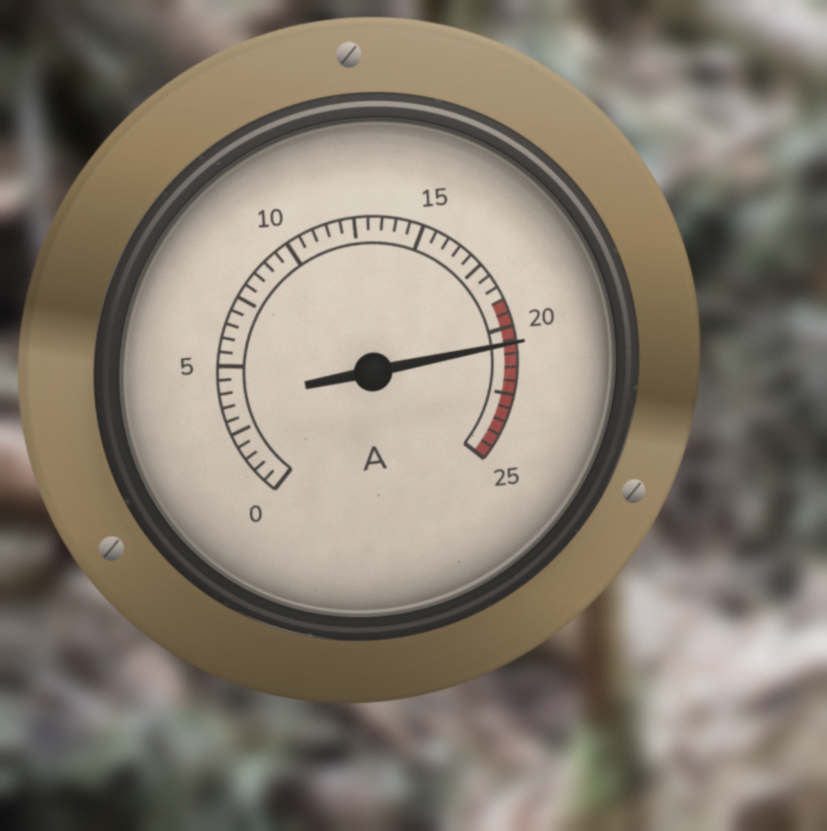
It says {"value": 20.5, "unit": "A"}
